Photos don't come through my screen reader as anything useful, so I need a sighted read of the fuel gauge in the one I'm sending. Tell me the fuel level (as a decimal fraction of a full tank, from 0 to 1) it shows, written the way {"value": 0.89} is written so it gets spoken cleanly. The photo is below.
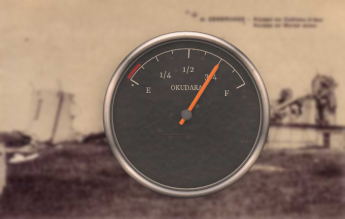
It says {"value": 0.75}
